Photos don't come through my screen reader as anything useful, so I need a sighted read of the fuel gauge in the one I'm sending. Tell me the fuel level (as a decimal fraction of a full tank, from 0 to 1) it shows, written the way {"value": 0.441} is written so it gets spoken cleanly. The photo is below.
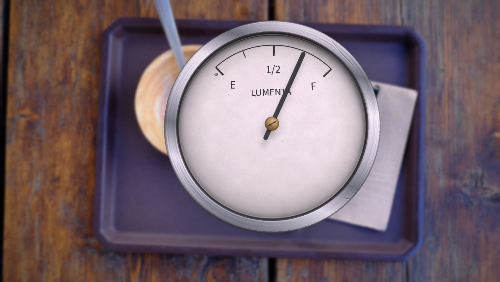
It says {"value": 0.75}
